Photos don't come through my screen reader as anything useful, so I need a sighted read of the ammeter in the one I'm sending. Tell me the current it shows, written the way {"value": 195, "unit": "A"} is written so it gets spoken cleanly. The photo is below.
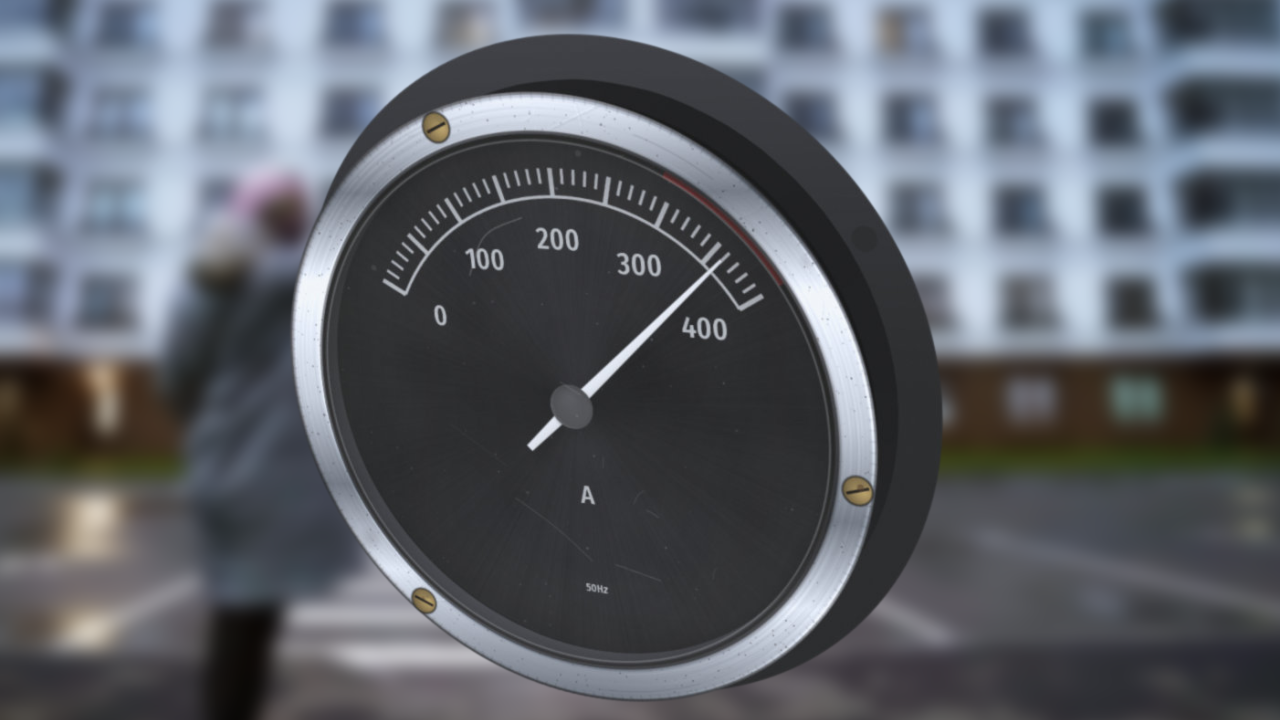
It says {"value": 360, "unit": "A"}
